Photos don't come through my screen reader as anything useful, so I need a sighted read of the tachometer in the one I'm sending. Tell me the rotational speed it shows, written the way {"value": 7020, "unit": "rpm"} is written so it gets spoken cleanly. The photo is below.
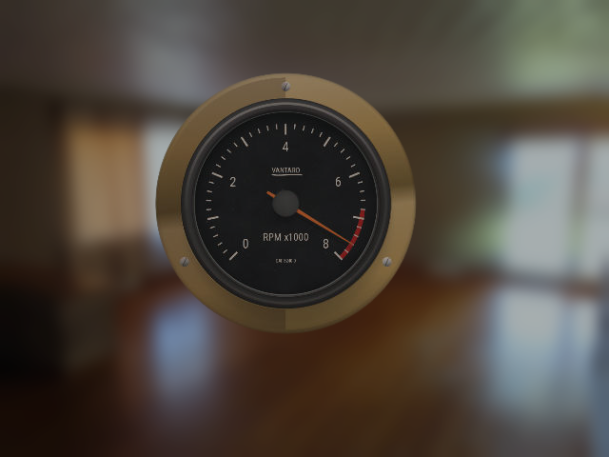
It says {"value": 7600, "unit": "rpm"}
